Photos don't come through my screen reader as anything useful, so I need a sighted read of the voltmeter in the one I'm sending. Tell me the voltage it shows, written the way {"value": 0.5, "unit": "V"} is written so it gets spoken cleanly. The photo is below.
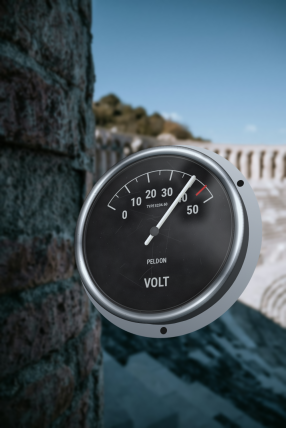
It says {"value": 40, "unit": "V"}
